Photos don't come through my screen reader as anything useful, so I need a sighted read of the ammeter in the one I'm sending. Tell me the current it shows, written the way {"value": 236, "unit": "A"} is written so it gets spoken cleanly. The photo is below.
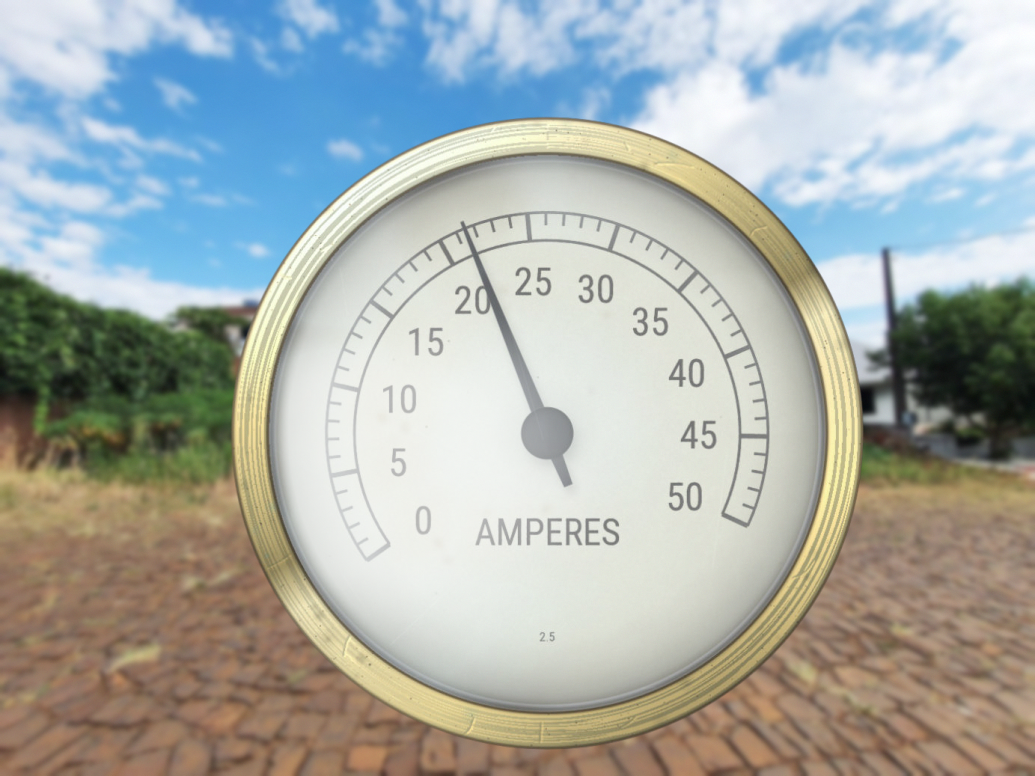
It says {"value": 21.5, "unit": "A"}
